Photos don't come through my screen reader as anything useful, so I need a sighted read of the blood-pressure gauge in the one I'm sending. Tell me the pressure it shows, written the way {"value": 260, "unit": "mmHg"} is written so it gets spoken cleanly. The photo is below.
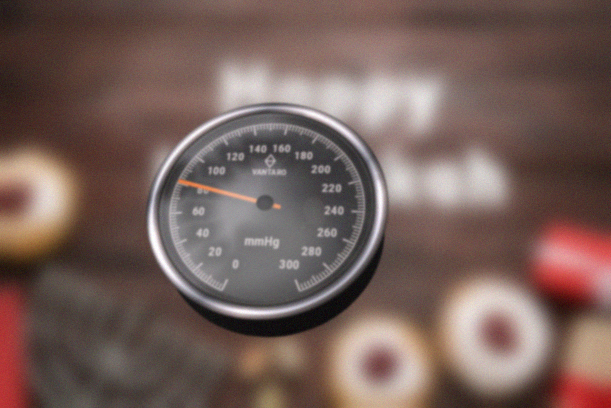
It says {"value": 80, "unit": "mmHg"}
